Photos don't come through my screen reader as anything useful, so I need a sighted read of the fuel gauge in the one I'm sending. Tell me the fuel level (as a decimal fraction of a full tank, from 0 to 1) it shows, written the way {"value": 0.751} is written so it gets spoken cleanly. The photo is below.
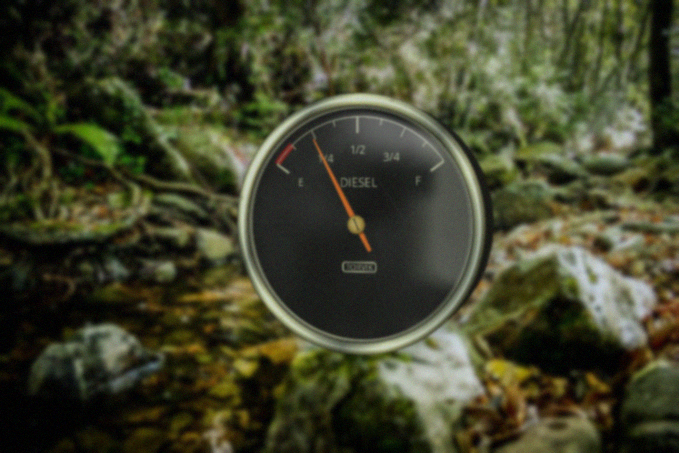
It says {"value": 0.25}
